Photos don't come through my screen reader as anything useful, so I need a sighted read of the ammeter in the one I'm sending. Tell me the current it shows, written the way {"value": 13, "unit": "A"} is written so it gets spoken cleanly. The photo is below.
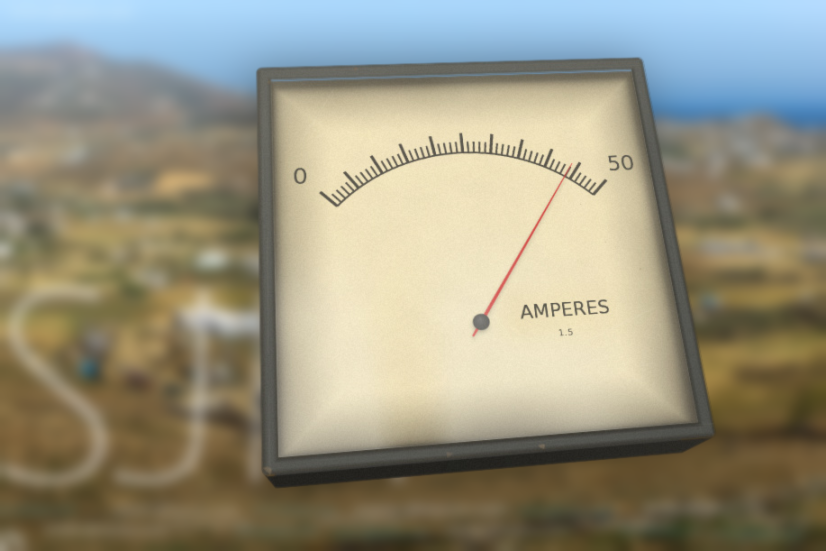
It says {"value": 44, "unit": "A"}
